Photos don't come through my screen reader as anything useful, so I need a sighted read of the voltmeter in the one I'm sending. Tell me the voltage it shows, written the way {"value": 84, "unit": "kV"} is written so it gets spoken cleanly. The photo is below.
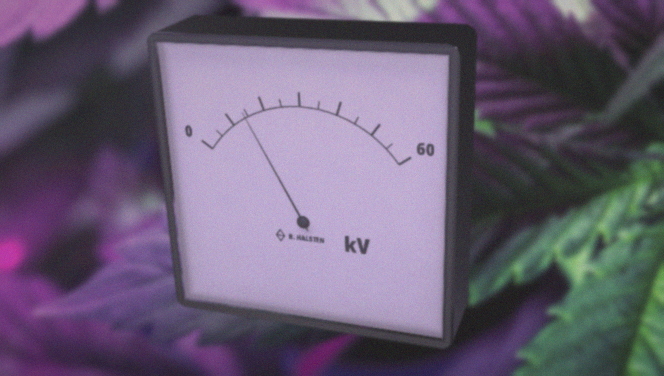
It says {"value": 15, "unit": "kV"}
